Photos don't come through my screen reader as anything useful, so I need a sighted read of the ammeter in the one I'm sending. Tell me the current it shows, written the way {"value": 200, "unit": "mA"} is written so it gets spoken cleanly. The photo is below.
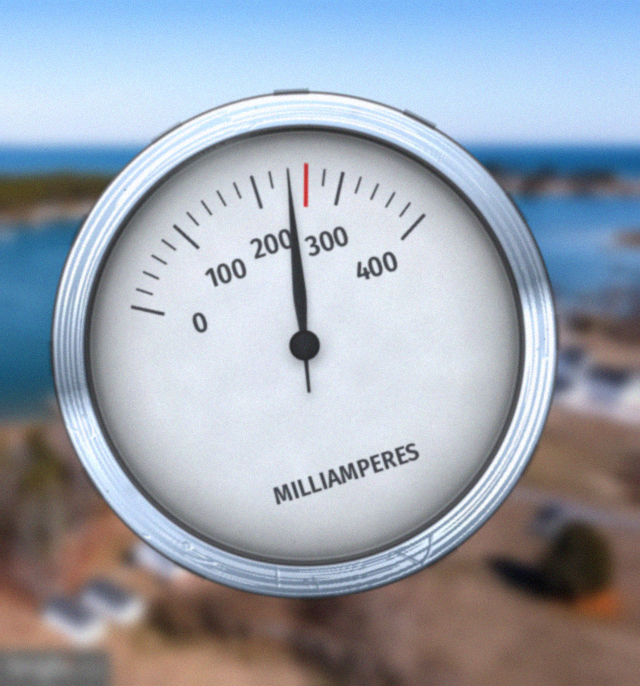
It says {"value": 240, "unit": "mA"}
